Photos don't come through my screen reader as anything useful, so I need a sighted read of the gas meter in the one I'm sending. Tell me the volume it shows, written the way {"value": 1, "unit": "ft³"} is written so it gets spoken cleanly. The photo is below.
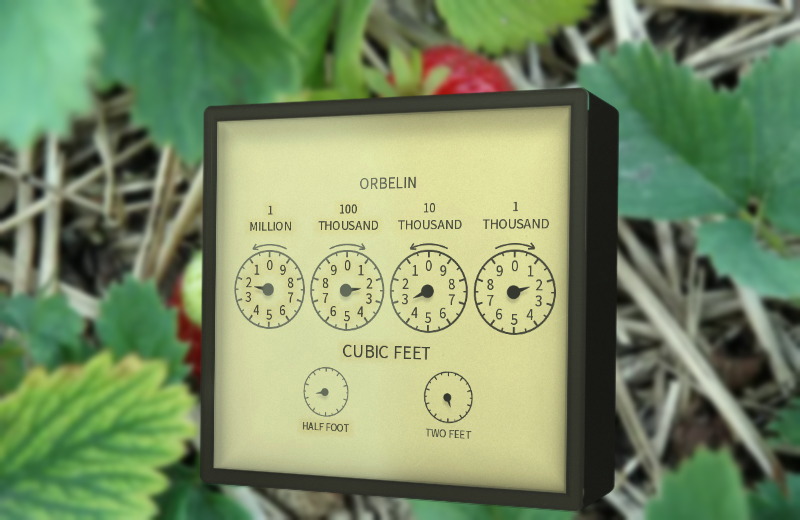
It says {"value": 223200, "unit": "ft³"}
